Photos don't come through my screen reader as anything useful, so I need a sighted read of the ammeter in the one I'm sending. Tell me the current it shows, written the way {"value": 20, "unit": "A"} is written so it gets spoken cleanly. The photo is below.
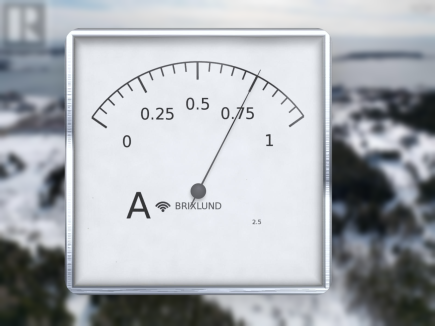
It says {"value": 0.75, "unit": "A"}
